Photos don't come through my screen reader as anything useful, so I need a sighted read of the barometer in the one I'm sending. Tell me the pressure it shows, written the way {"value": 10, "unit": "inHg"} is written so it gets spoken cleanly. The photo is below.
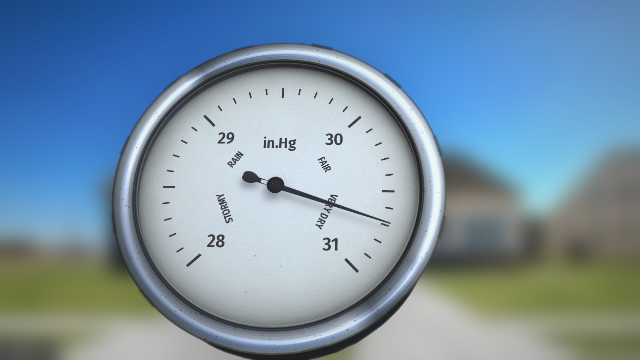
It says {"value": 30.7, "unit": "inHg"}
